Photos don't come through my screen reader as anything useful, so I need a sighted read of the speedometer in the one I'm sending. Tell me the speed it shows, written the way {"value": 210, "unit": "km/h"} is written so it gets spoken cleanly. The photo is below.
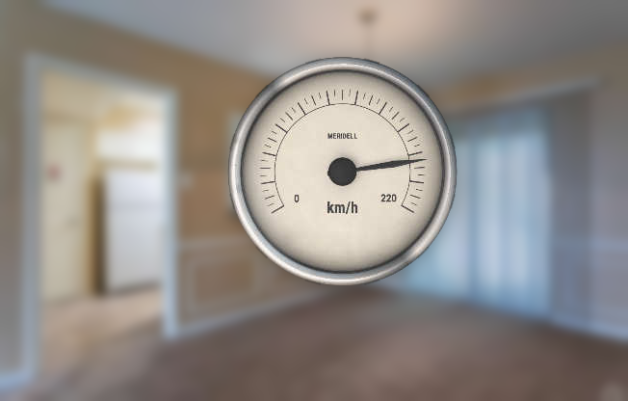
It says {"value": 185, "unit": "km/h"}
